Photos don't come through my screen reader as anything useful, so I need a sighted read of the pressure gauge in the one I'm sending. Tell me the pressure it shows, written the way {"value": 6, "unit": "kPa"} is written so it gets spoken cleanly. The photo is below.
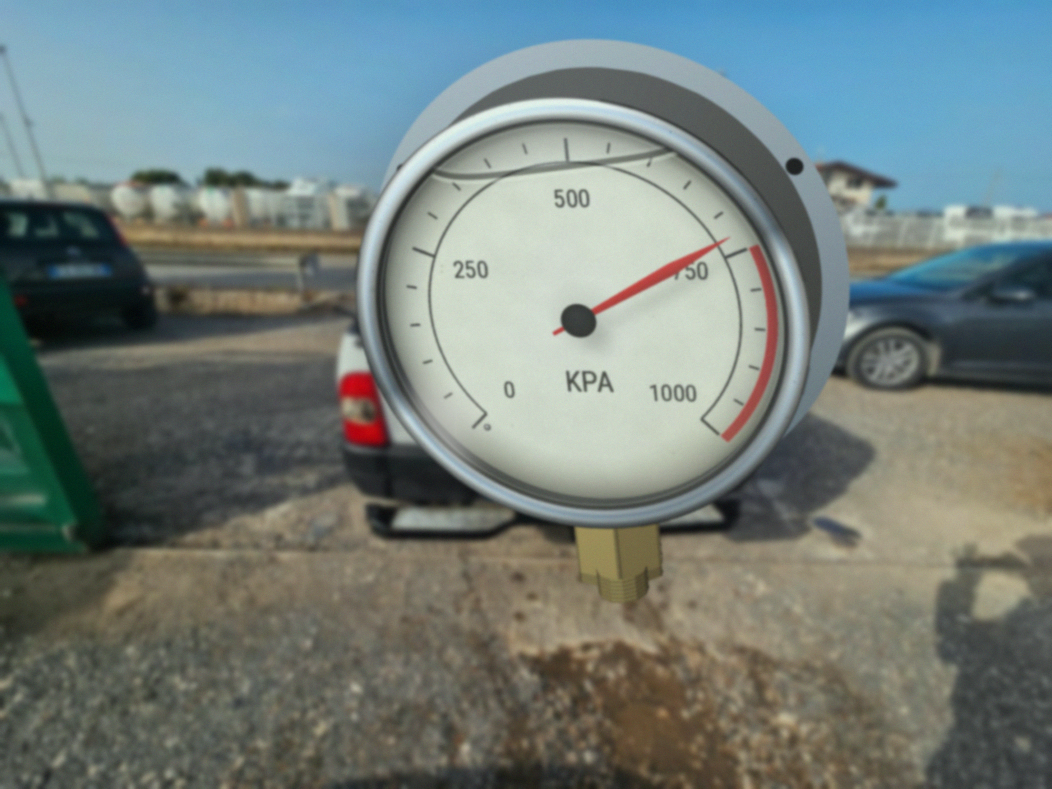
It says {"value": 725, "unit": "kPa"}
